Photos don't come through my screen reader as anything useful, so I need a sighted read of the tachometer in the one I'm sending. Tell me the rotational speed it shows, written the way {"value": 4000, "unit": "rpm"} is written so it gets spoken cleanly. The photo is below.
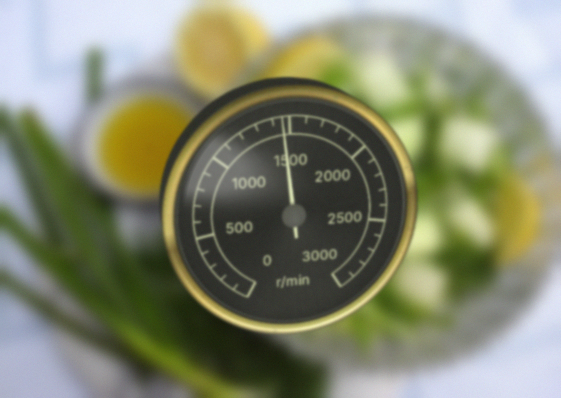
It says {"value": 1450, "unit": "rpm"}
